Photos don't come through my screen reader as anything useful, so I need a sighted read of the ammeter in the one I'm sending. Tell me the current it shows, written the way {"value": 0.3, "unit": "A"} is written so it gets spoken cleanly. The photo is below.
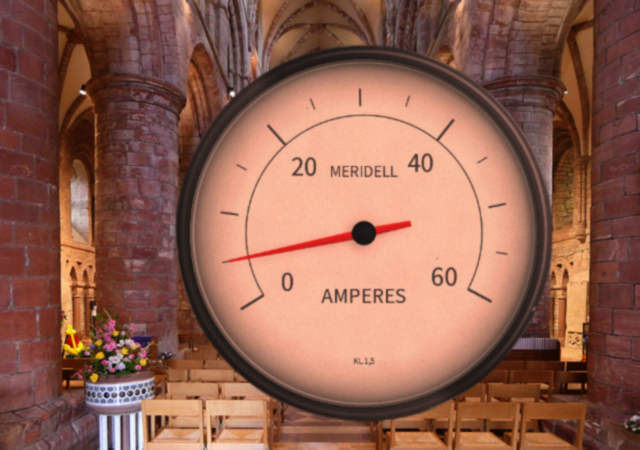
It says {"value": 5, "unit": "A"}
